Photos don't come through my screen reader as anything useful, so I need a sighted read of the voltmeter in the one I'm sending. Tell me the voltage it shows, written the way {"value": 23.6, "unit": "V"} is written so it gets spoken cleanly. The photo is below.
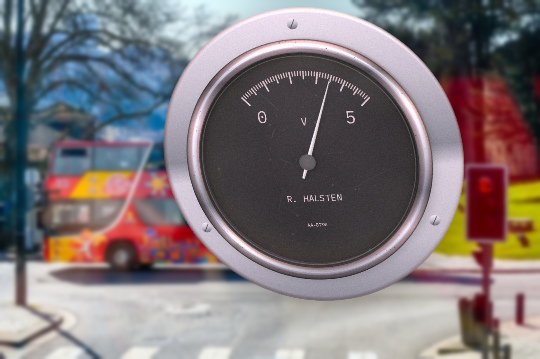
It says {"value": 3.5, "unit": "V"}
